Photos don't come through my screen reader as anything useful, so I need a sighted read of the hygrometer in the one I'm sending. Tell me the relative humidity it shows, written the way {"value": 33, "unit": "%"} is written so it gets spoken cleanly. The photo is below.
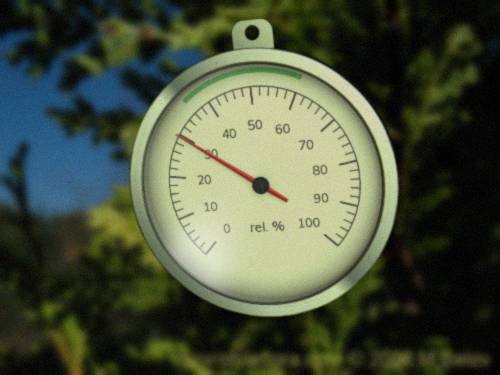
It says {"value": 30, "unit": "%"}
